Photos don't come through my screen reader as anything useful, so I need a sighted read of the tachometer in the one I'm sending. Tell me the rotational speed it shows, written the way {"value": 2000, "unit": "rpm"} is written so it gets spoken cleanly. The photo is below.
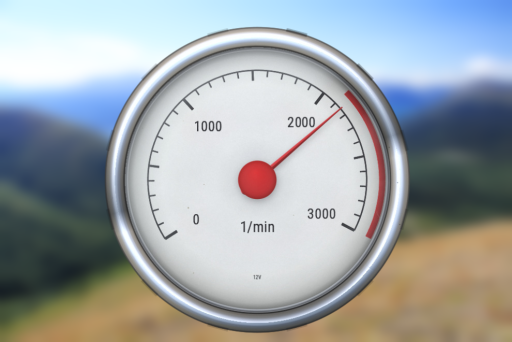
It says {"value": 2150, "unit": "rpm"}
